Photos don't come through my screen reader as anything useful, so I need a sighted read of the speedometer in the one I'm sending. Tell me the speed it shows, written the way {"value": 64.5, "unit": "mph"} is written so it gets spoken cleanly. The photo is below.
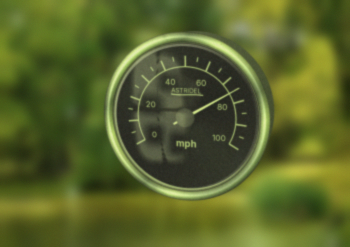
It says {"value": 75, "unit": "mph"}
